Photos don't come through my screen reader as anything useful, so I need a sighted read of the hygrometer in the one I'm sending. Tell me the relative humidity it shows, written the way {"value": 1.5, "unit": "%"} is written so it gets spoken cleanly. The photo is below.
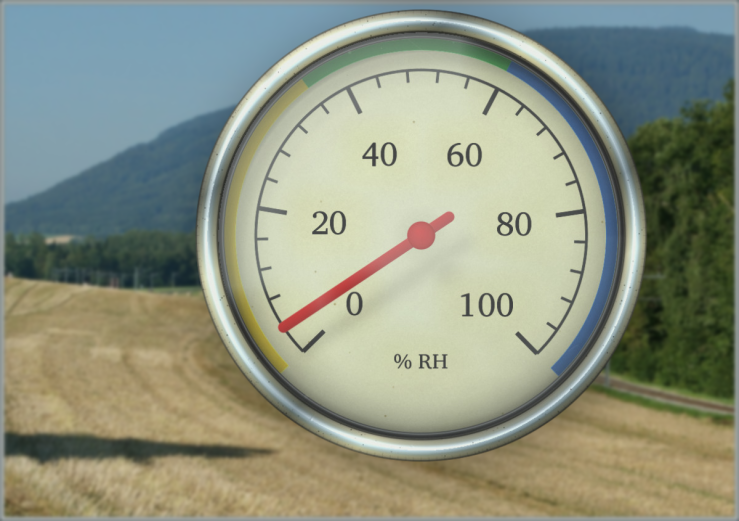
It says {"value": 4, "unit": "%"}
